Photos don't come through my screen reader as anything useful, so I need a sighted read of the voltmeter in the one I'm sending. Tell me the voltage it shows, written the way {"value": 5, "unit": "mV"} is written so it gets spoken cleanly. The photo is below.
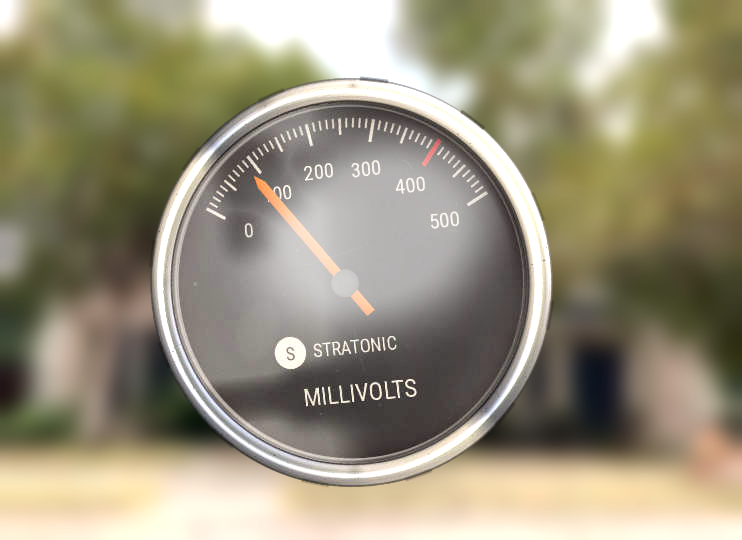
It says {"value": 90, "unit": "mV"}
